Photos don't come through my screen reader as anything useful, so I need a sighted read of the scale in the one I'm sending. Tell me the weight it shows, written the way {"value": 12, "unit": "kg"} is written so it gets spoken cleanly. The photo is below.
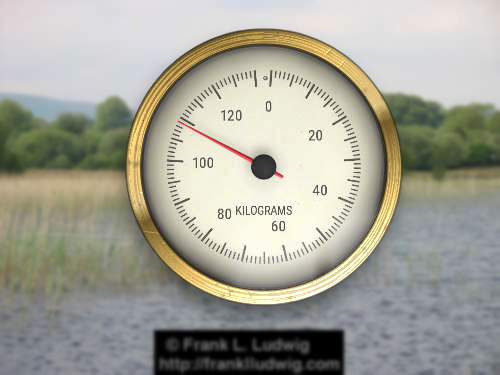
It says {"value": 109, "unit": "kg"}
